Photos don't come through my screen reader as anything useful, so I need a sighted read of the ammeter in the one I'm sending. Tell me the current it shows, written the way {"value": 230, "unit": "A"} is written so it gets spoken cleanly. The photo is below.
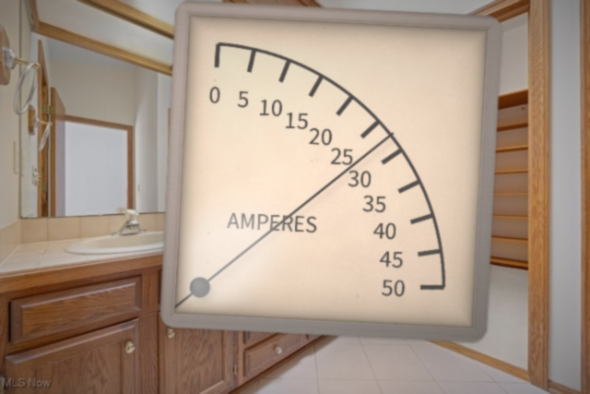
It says {"value": 27.5, "unit": "A"}
